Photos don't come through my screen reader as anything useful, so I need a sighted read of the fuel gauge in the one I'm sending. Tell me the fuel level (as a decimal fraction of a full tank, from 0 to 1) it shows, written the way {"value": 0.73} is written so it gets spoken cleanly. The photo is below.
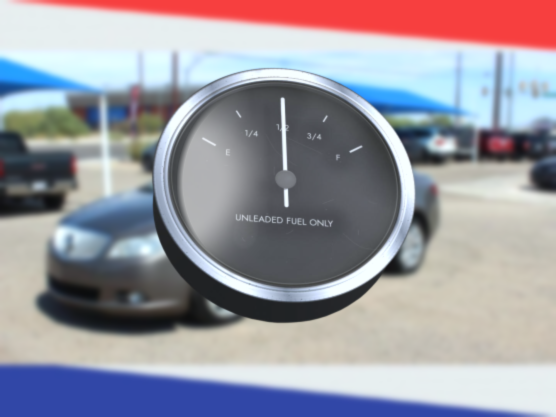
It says {"value": 0.5}
